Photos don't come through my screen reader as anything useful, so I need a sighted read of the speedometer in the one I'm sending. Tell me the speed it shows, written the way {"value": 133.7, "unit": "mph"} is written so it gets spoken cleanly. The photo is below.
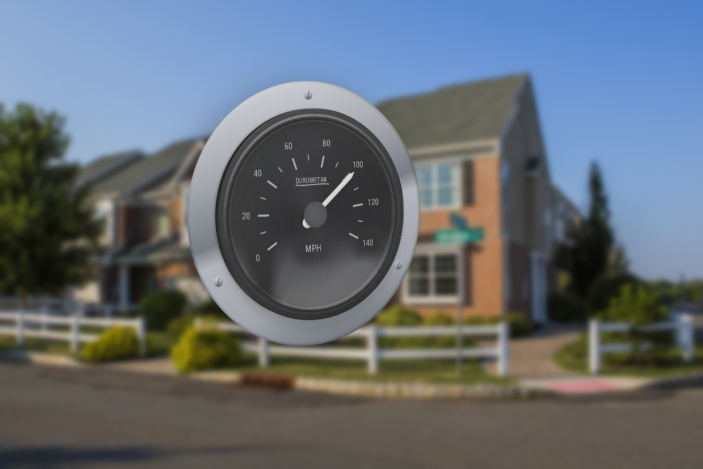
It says {"value": 100, "unit": "mph"}
